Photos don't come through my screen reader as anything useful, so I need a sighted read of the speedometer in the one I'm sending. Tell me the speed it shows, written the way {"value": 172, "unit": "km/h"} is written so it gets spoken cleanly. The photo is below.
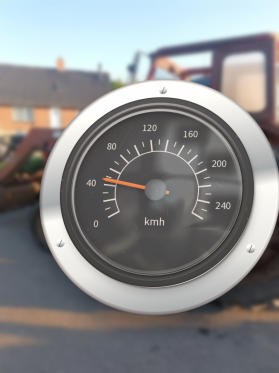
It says {"value": 45, "unit": "km/h"}
